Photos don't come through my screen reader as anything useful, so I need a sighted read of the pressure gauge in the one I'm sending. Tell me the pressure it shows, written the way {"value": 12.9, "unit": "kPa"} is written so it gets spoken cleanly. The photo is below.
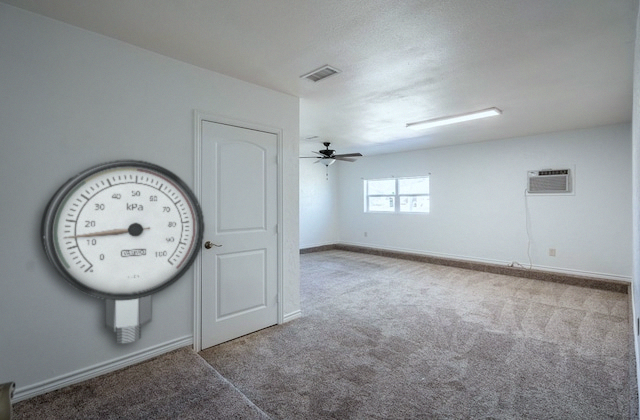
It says {"value": 14, "unit": "kPa"}
